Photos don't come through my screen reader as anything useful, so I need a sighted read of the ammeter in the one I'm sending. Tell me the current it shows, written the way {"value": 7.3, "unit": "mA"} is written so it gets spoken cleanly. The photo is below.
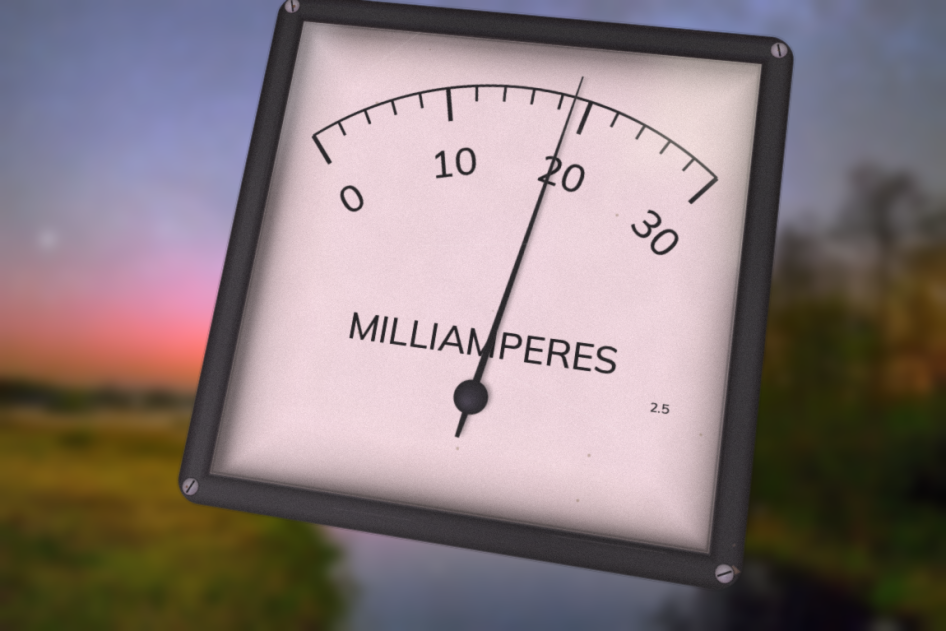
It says {"value": 19, "unit": "mA"}
